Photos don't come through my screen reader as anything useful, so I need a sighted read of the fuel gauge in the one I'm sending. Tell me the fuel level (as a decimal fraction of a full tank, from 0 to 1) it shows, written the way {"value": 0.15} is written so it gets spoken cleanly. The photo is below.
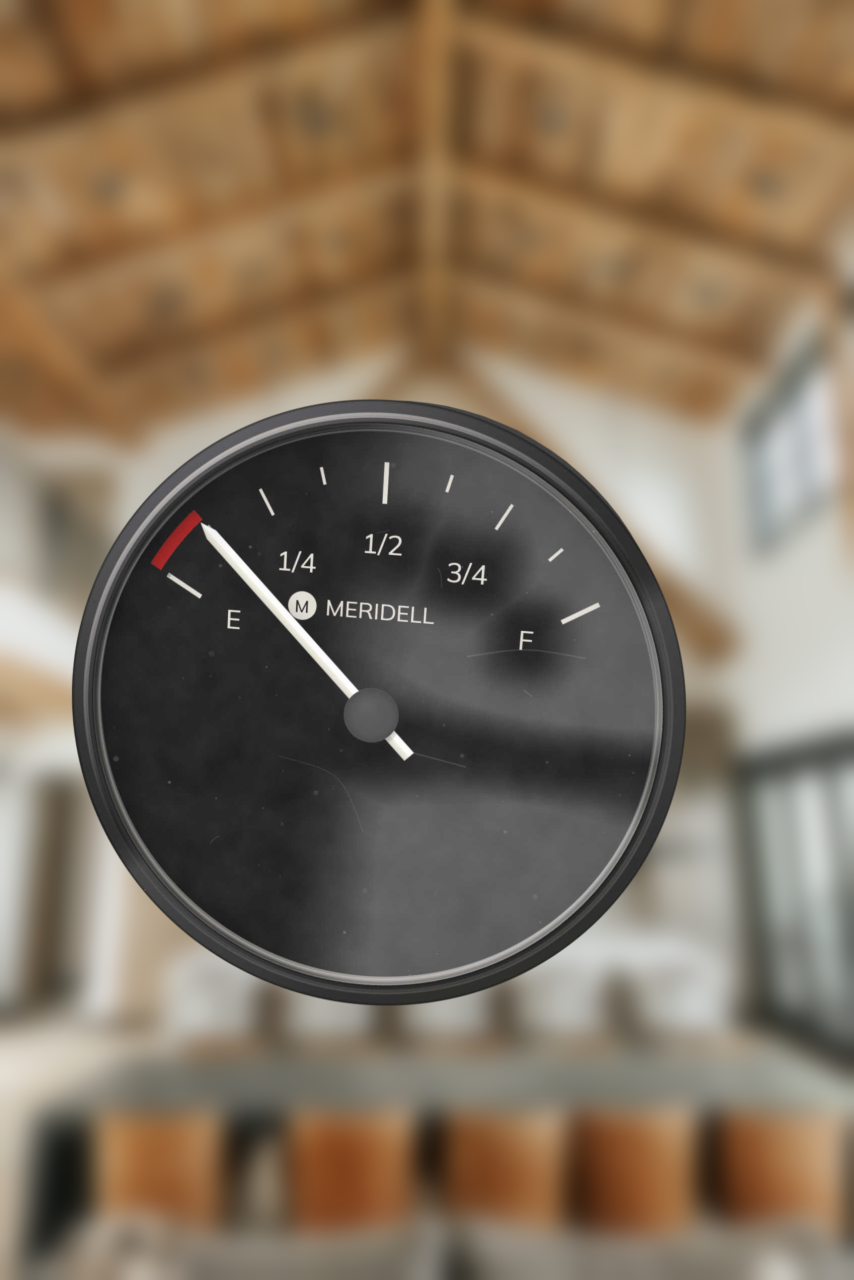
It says {"value": 0.125}
